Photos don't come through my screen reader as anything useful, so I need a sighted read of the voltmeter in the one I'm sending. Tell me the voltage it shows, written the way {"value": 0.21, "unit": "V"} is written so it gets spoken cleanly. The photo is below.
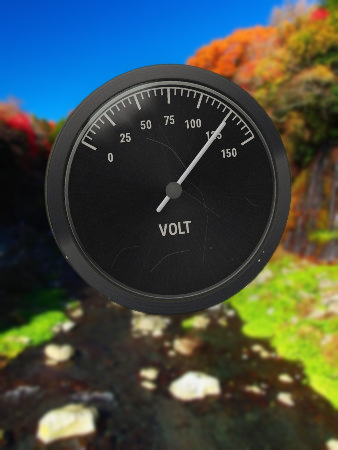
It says {"value": 125, "unit": "V"}
